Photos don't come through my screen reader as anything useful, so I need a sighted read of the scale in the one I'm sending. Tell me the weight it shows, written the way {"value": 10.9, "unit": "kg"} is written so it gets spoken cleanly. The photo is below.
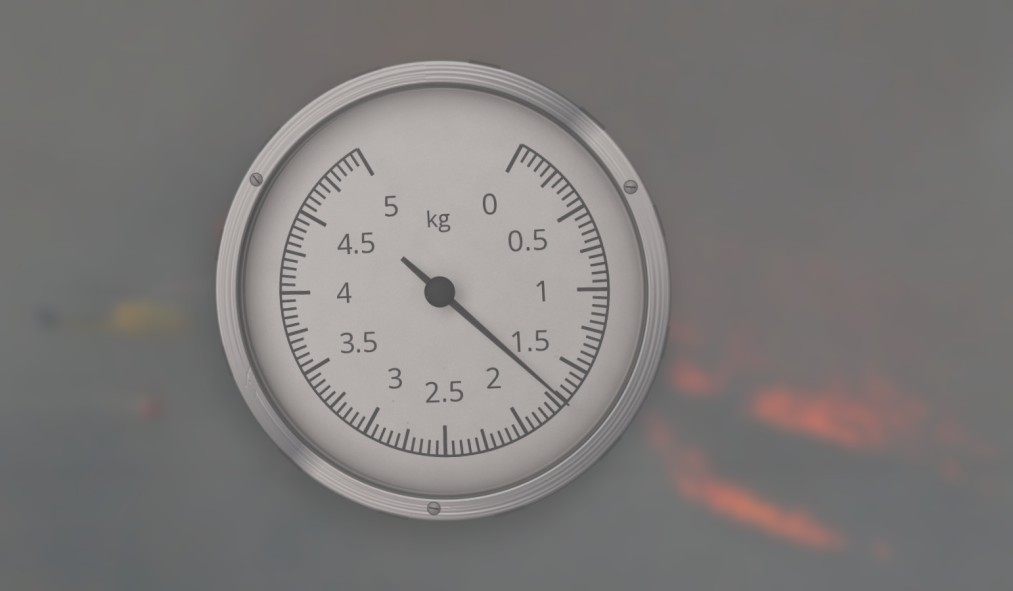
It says {"value": 1.7, "unit": "kg"}
